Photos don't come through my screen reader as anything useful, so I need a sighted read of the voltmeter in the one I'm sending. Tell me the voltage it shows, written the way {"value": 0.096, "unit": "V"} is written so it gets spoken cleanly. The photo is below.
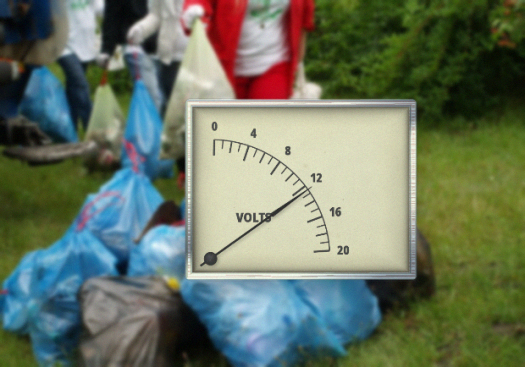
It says {"value": 12.5, "unit": "V"}
